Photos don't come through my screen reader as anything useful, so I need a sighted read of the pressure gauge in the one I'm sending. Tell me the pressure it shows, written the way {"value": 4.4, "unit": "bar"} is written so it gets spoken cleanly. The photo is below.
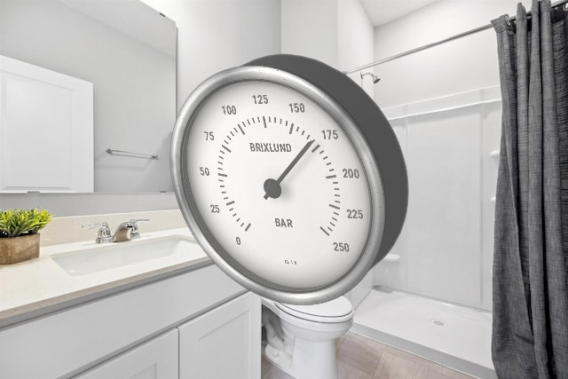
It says {"value": 170, "unit": "bar"}
